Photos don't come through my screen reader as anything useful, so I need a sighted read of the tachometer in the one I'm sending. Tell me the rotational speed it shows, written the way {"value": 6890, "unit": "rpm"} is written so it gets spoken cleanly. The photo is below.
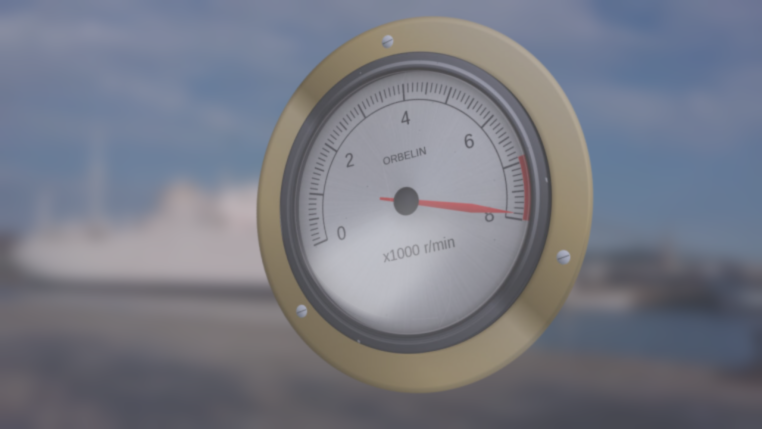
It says {"value": 7900, "unit": "rpm"}
